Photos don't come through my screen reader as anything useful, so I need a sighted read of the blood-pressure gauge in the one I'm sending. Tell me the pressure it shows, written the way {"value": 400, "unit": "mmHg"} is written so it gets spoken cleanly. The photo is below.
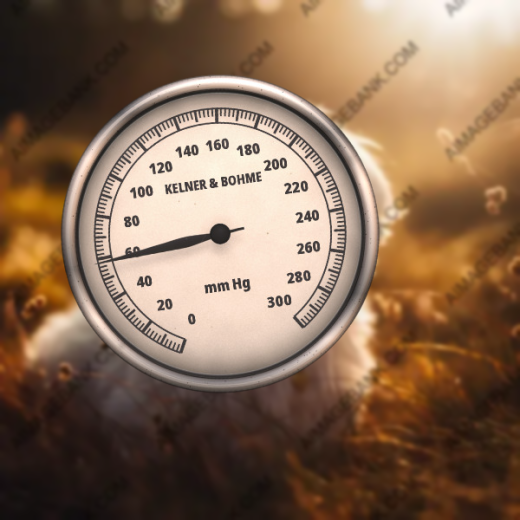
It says {"value": 58, "unit": "mmHg"}
